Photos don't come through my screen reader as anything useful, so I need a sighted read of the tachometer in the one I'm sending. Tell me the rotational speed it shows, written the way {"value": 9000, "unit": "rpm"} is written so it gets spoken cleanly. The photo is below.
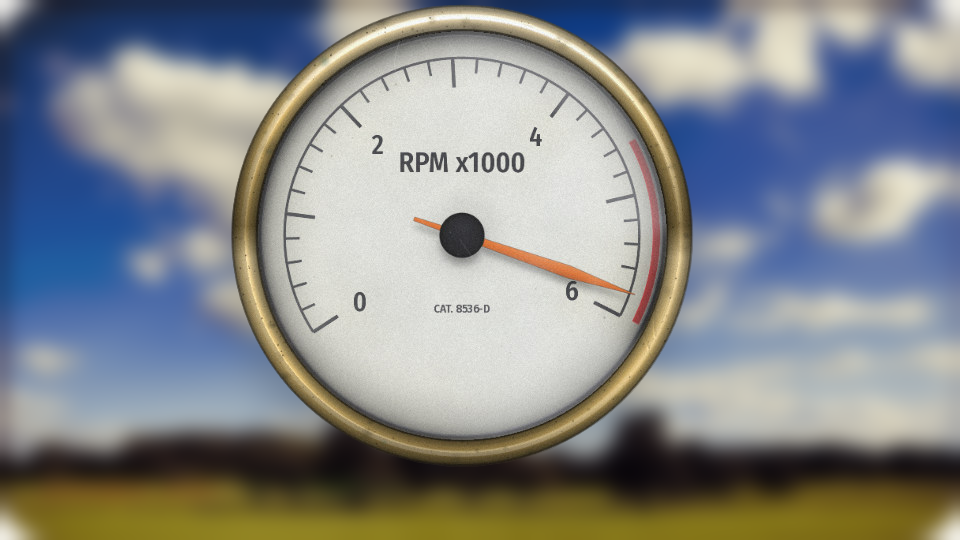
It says {"value": 5800, "unit": "rpm"}
